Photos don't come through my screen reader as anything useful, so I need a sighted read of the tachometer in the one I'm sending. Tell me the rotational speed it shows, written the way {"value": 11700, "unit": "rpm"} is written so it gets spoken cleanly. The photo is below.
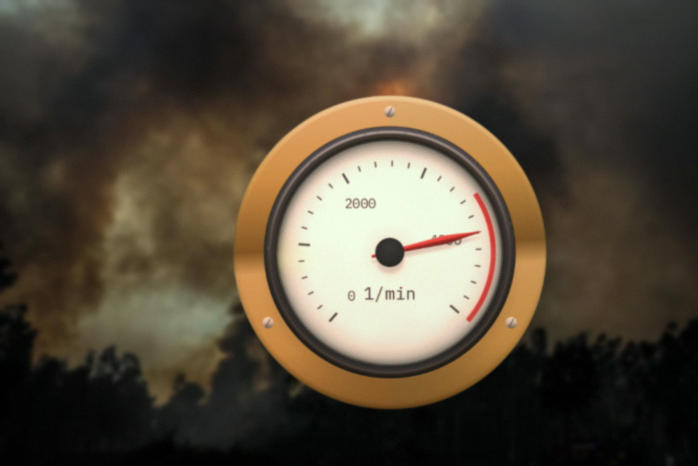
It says {"value": 4000, "unit": "rpm"}
